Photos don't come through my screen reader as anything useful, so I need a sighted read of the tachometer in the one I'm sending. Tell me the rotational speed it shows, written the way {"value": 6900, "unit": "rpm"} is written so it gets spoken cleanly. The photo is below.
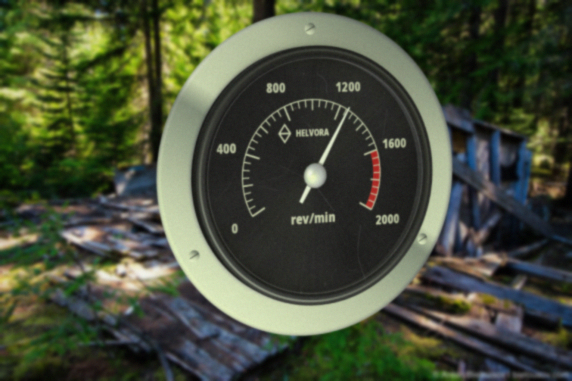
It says {"value": 1250, "unit": "rpm"}
